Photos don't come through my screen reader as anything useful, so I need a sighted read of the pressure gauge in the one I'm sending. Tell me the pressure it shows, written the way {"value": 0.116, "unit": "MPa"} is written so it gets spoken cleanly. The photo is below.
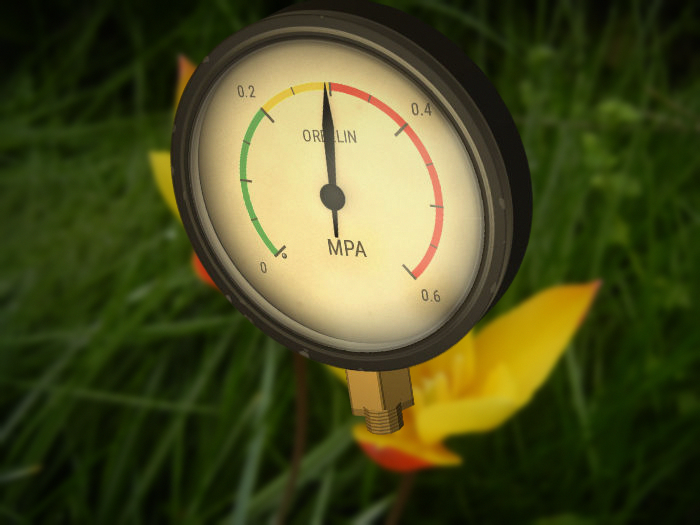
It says {"value": 0.3, "unit": "MPa"}
